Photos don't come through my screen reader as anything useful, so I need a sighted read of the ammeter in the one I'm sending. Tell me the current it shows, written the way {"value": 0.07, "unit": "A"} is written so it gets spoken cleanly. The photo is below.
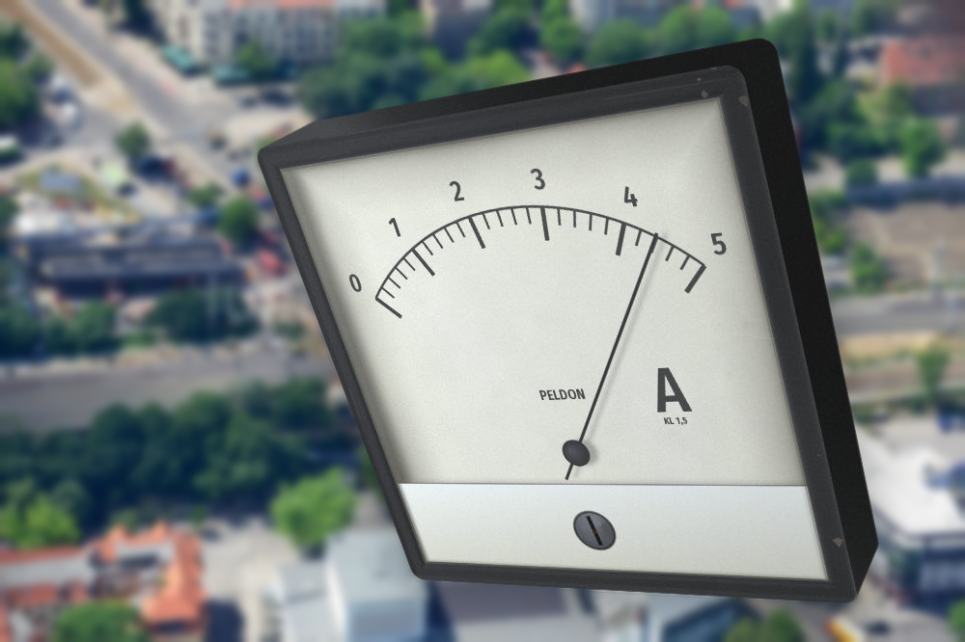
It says {"value": 4.4, "unit": "A"}
